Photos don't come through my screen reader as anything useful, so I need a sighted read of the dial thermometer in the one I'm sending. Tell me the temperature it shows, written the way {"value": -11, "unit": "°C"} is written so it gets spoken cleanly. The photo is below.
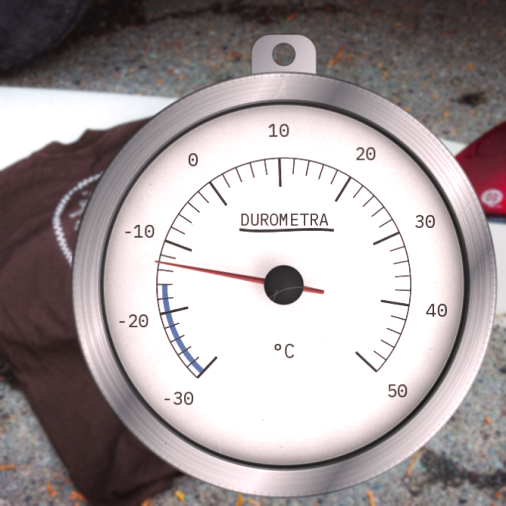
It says {"value": -13, "unit": "°C"}
